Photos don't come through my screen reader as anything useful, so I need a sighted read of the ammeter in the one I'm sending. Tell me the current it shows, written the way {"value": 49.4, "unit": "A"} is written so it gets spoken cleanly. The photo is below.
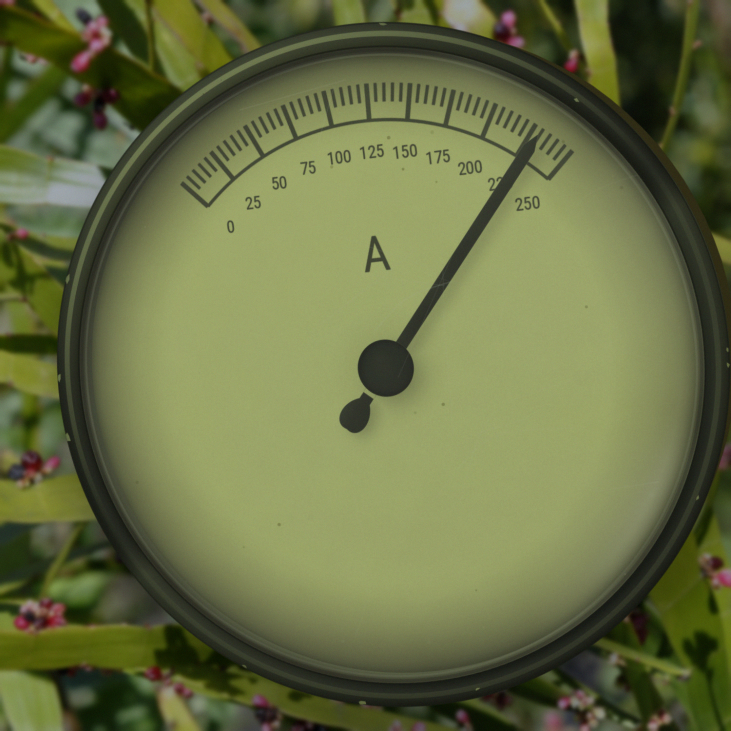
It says {"value": 230, "unit": "A"}
